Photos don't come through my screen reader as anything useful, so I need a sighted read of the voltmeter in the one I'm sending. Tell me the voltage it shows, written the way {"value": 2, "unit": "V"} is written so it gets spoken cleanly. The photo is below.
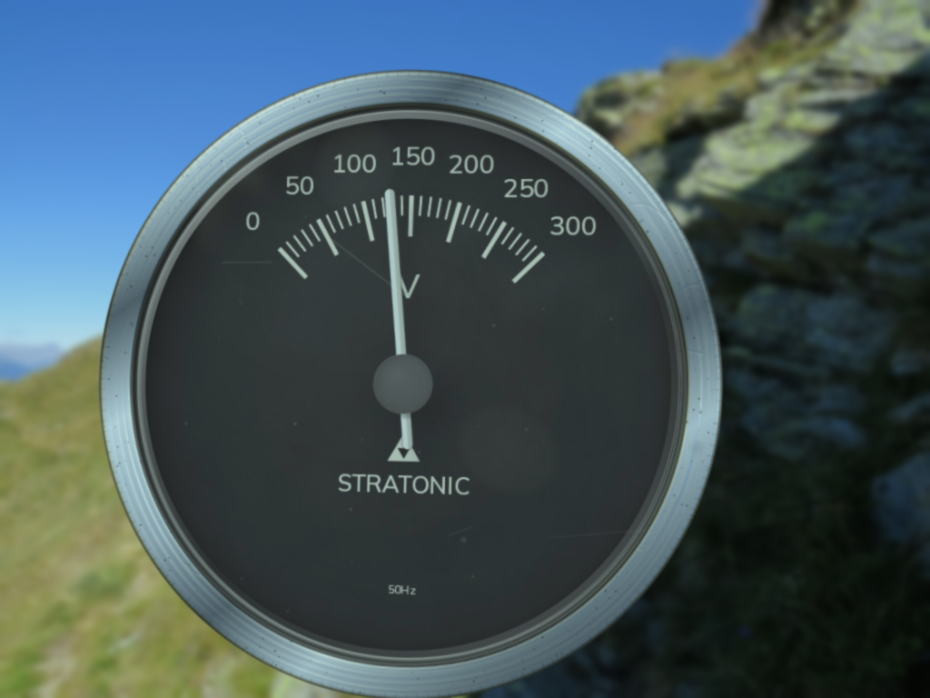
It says {"value": 130, "unit": "V"}
